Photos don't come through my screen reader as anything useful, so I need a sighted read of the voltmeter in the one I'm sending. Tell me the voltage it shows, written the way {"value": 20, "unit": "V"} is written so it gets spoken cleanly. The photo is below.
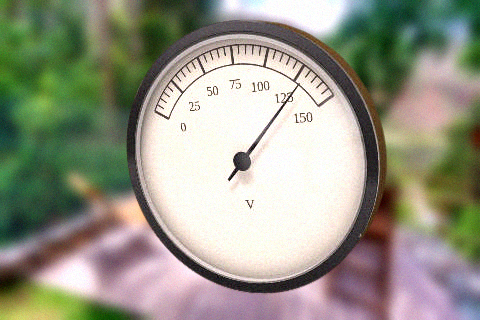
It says {"value": 130, "unit": "V"}
